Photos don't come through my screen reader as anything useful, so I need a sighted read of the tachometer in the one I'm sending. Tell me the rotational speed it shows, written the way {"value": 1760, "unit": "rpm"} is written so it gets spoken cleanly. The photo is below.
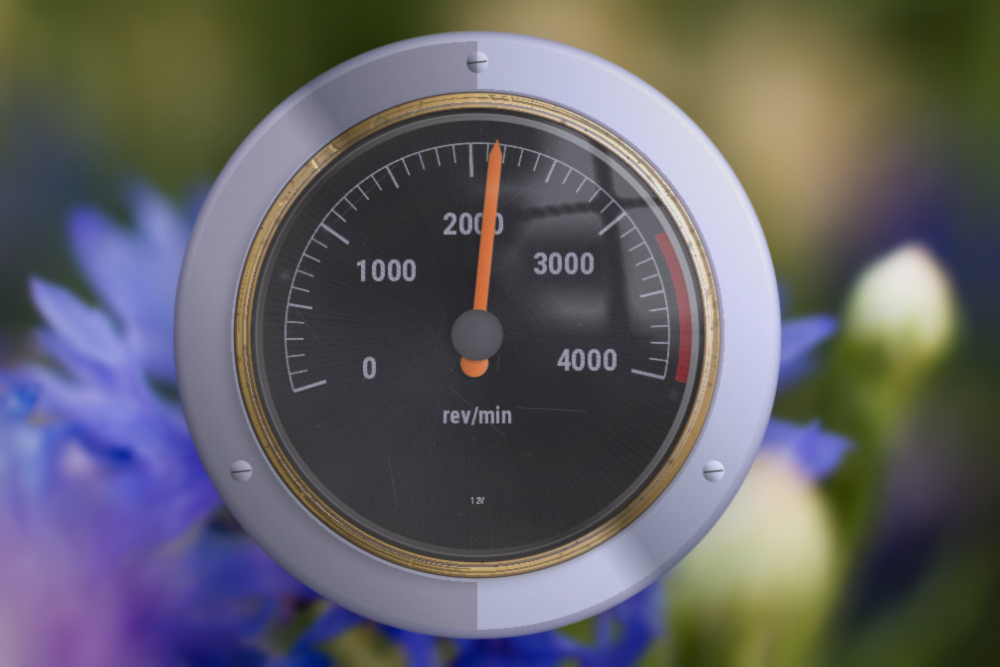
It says {"value": 2150, "unit": "rpm"}
